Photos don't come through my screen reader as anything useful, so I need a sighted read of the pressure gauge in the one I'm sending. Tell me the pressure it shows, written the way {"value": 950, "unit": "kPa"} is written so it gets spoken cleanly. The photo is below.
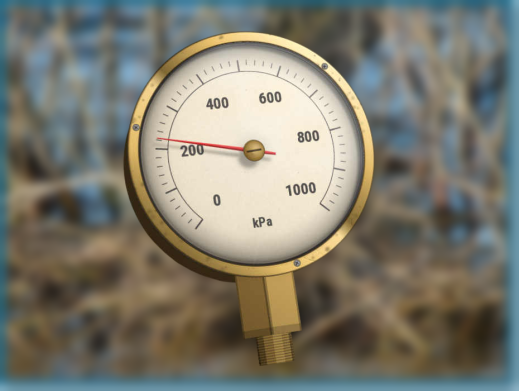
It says {"value": 220, "unit": "kPa"}
